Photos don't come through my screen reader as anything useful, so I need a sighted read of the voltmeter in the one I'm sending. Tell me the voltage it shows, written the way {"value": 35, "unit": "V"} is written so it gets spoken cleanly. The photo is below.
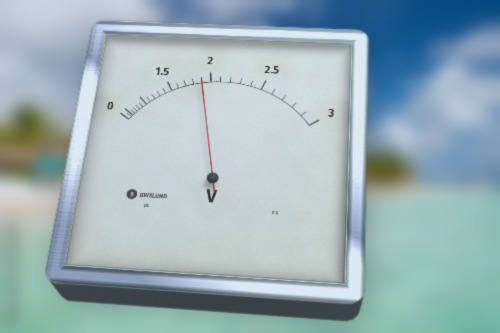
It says {"value": 1.9, "unit": "V"}
